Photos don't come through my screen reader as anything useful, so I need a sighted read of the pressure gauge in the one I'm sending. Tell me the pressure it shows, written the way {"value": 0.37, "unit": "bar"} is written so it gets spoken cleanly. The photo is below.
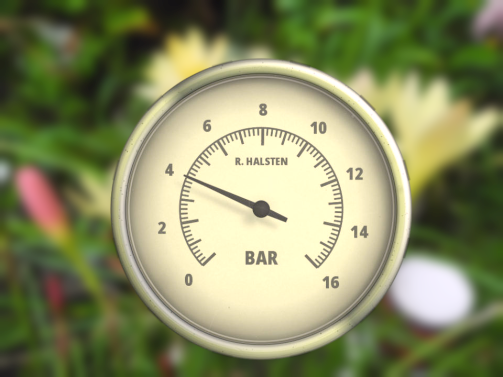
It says {"value": 4, "unit": "bar"}
